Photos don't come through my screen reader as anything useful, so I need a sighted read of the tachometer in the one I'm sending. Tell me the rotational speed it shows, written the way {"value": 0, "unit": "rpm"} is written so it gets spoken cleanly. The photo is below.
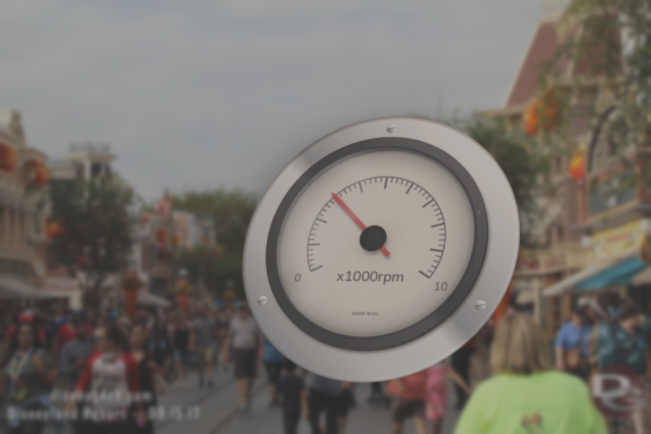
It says {"value": 3000, "unit": "rpm"}
